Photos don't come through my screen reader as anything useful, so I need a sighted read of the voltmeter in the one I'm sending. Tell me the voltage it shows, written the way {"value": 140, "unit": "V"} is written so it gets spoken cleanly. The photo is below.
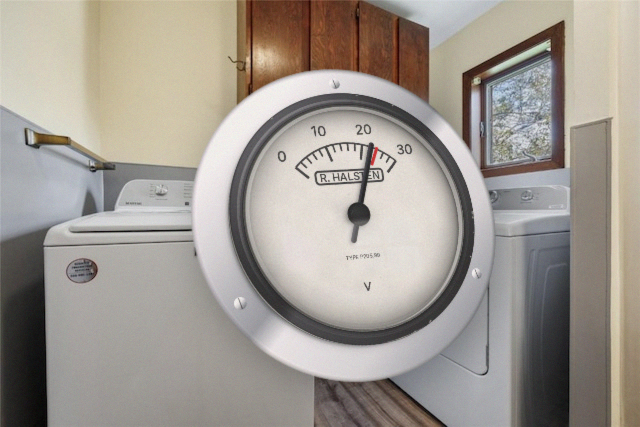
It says {"value": 22, "unit": "V"}
